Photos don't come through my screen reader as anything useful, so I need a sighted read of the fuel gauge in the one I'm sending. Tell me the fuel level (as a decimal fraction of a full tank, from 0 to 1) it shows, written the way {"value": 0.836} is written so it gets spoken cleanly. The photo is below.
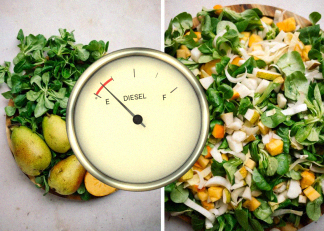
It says {"value": 0.125}
